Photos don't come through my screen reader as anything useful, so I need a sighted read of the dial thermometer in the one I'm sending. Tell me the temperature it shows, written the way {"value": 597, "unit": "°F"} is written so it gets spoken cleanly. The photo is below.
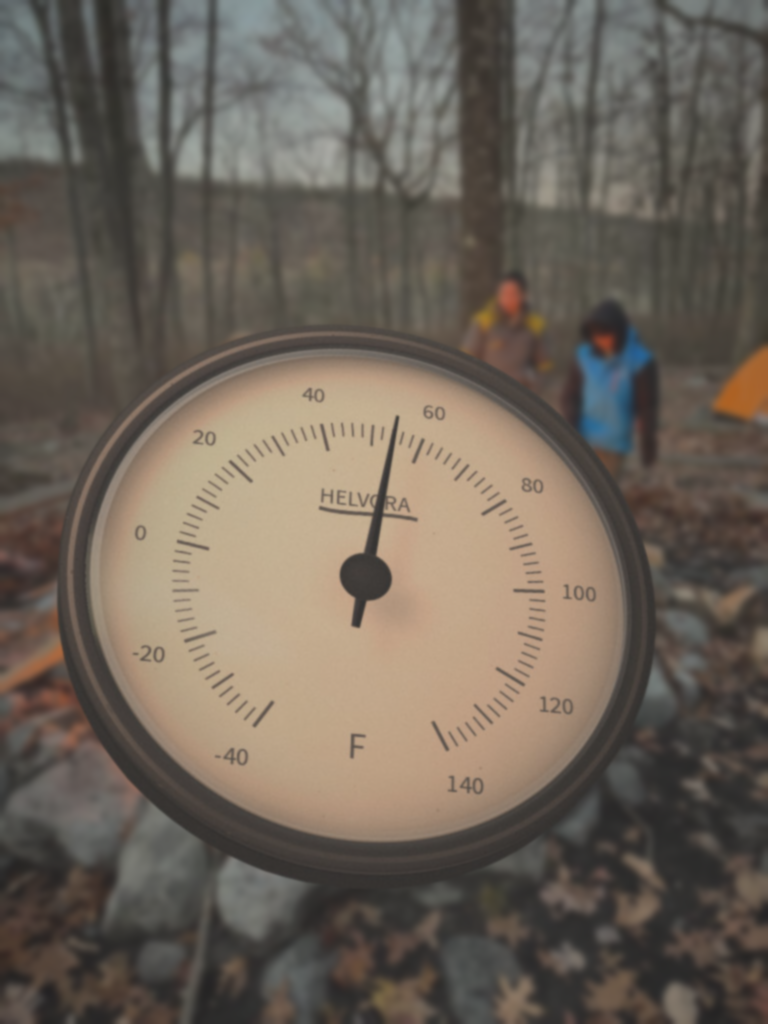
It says {"value": 54, "unit": "°F"}
